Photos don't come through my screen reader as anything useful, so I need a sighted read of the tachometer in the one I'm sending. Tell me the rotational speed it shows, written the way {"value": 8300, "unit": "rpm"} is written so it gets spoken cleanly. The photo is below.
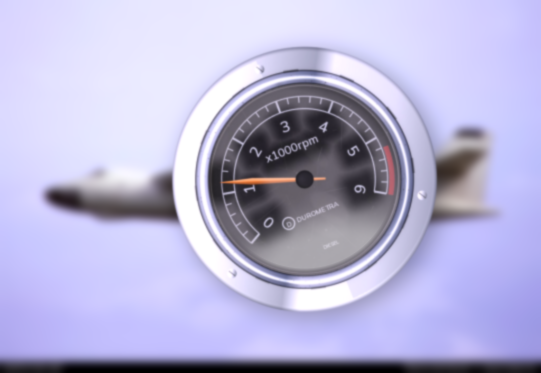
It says {"value": 1200, "unit": "rpm"}
